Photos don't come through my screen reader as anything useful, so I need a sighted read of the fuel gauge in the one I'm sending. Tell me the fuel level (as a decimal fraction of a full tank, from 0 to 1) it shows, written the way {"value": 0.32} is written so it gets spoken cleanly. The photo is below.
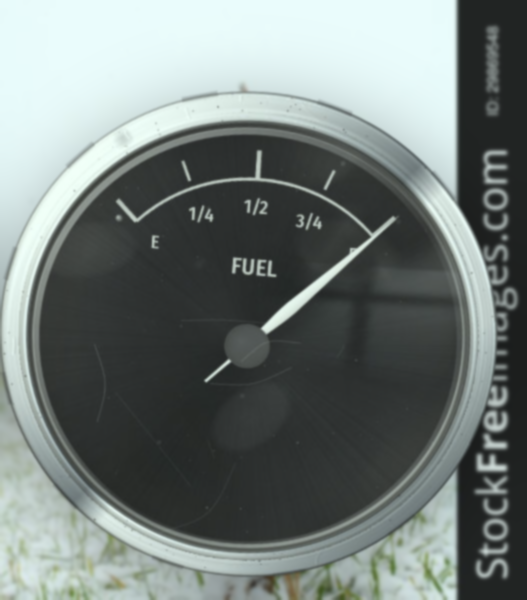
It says {"value": 1}
